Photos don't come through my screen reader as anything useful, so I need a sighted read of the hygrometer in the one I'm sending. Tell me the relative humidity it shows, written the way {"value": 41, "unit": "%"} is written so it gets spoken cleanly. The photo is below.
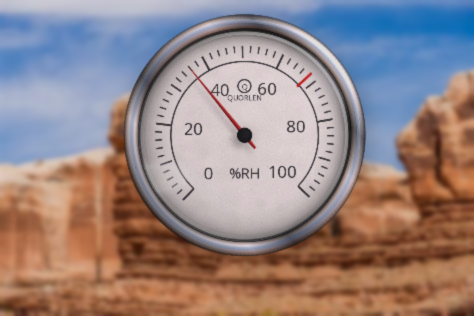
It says {"value": 36, "unit": "%"}
